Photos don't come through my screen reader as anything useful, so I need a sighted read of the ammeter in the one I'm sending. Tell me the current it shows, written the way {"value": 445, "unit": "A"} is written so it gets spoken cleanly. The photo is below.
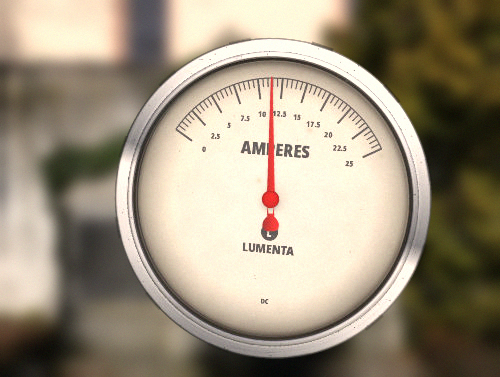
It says {"value": 11.5, "unit": "A"}
